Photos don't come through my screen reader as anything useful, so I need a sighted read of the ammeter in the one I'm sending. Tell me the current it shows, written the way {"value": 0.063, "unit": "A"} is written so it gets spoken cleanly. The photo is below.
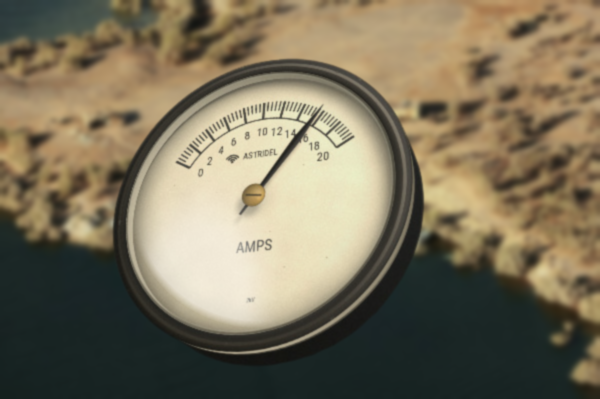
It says {"value": 16, "unit": "A"}
